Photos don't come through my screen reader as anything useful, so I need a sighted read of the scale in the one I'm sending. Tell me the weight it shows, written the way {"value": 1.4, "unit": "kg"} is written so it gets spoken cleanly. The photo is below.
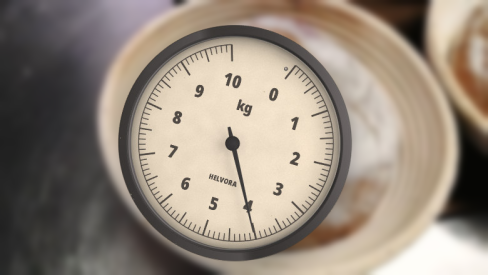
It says {"value": 4, "unit": "kg"}
